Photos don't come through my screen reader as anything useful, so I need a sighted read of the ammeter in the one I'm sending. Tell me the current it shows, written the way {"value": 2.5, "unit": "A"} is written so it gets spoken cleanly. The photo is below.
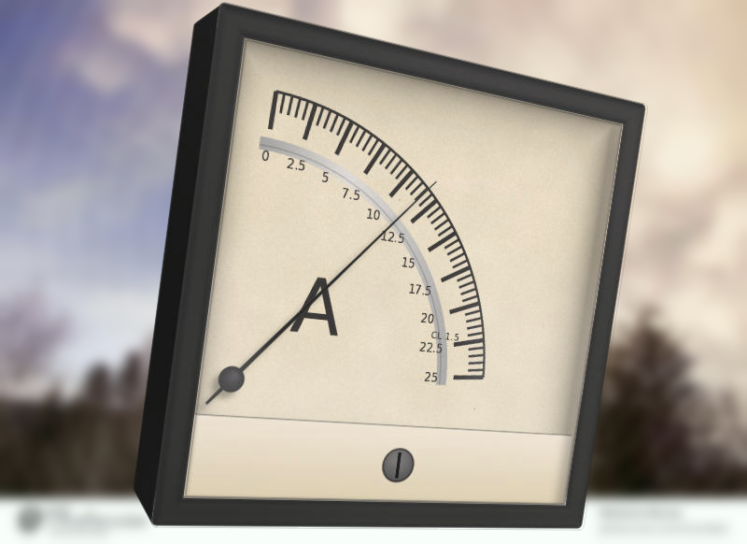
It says {"value": 11.5, "unit": "A"}
